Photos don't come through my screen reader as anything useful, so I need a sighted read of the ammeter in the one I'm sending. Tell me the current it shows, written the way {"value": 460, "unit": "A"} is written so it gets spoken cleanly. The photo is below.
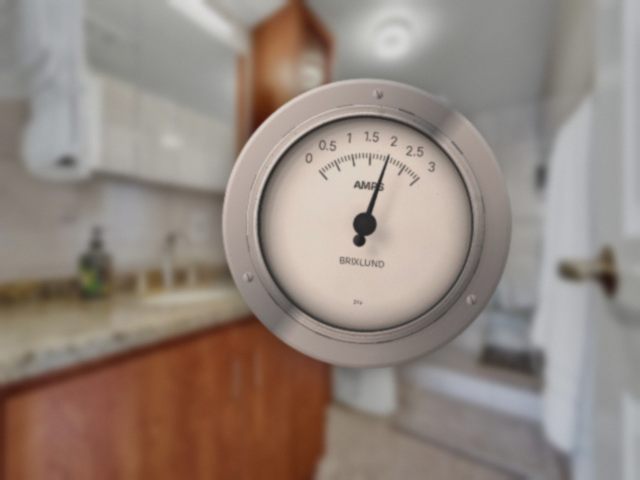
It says {"value": 2, "unit": "A"}
